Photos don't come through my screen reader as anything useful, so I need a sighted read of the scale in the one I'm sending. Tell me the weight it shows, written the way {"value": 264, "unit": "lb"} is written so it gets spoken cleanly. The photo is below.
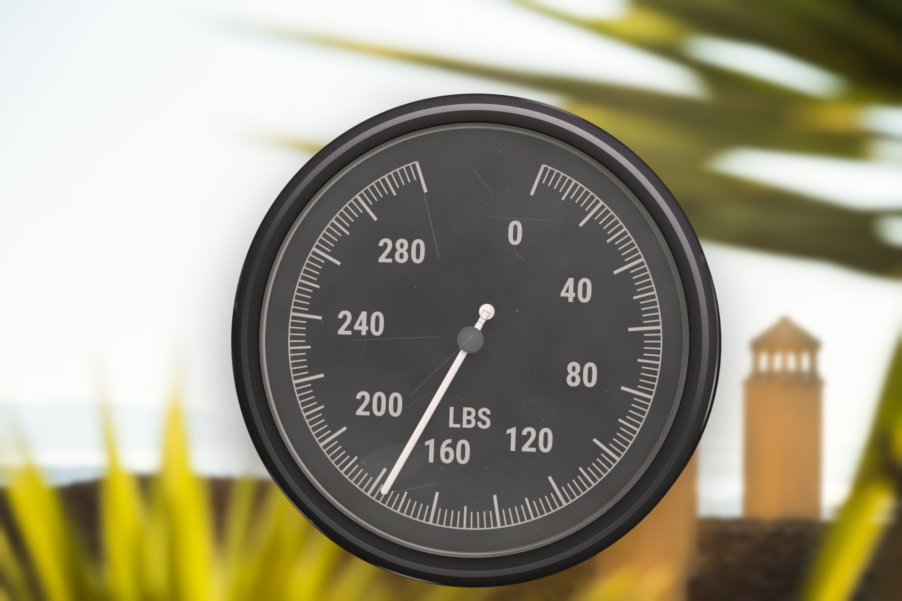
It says {"value": 176, "unit": "lb"}
